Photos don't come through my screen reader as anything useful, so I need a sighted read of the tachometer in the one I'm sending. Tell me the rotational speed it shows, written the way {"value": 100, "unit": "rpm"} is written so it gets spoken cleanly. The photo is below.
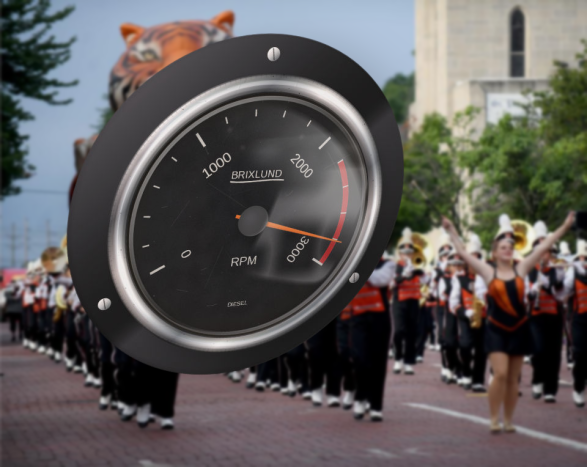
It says {"value": 2800, "unit": "rpm"}
